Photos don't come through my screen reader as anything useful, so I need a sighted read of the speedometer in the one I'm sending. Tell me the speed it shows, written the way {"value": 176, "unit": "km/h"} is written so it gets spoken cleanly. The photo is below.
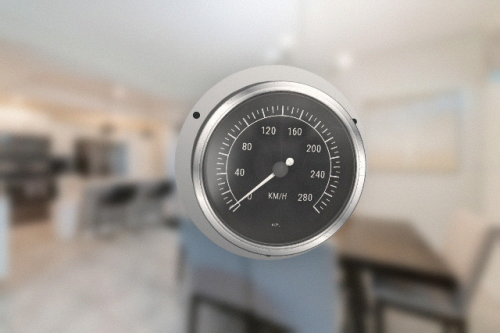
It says {"value": 5, "unit": "km/h"}
